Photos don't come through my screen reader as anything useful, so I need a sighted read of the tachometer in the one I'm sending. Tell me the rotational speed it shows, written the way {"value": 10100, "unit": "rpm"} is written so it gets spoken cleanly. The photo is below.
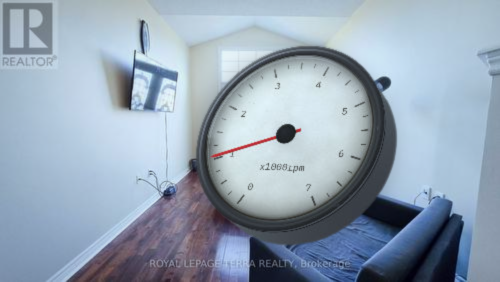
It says {"value": 1000, "unit": "rpm"}
